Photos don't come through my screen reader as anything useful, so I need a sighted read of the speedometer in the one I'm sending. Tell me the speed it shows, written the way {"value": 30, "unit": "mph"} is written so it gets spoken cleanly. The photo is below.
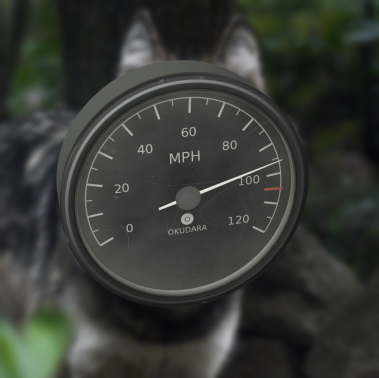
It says {"value": 95, "unit": "mph"}
